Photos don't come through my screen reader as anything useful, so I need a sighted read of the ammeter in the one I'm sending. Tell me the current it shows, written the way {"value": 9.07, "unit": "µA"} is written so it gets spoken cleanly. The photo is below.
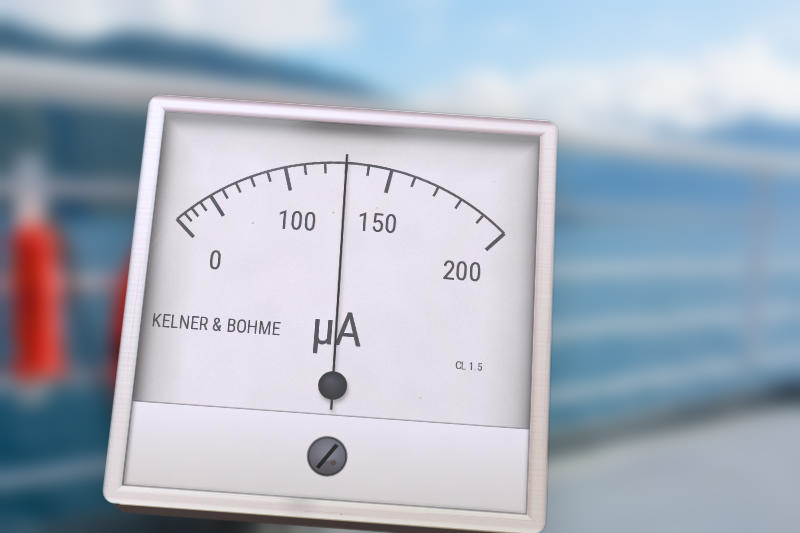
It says {"value": 130, "unit": "µA"}
